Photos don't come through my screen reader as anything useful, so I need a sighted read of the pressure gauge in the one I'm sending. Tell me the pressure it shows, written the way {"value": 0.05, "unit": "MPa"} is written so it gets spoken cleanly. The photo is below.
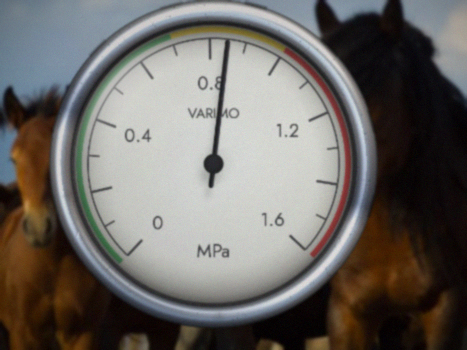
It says {"value": 0.85, "unit": "MPa"}
